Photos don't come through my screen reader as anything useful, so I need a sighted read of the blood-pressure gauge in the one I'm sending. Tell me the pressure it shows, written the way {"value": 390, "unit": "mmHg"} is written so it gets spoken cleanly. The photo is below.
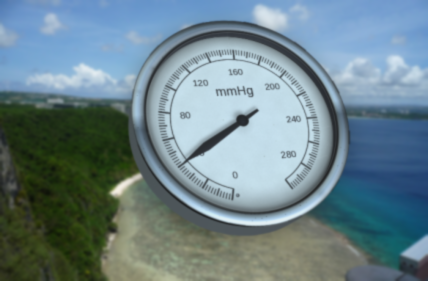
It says {"value": 40, "unit": "mmHg"}
